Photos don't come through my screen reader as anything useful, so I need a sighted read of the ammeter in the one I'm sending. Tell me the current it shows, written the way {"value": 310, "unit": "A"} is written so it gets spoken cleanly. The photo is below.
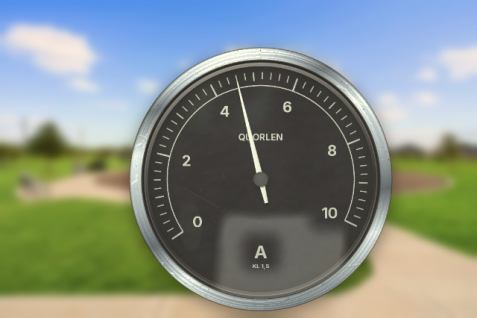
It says {"value": 4.6, "unit": "A"}
